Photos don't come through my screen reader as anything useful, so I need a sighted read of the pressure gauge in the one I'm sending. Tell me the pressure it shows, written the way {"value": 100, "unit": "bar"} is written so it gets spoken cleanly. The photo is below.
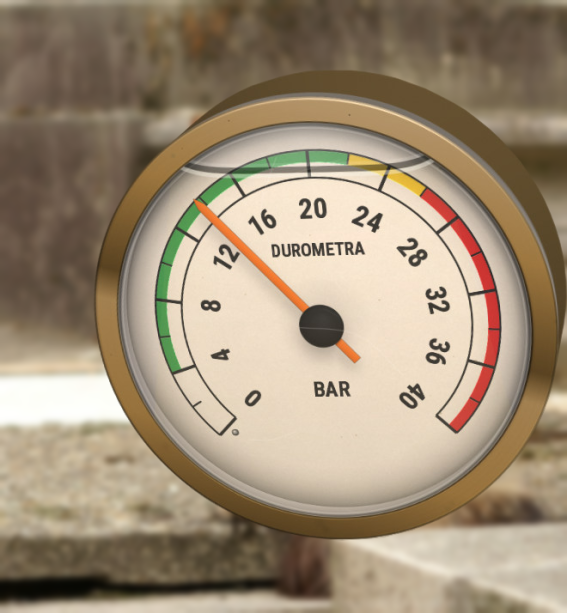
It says {"value": 14, "unit": "bar"}
